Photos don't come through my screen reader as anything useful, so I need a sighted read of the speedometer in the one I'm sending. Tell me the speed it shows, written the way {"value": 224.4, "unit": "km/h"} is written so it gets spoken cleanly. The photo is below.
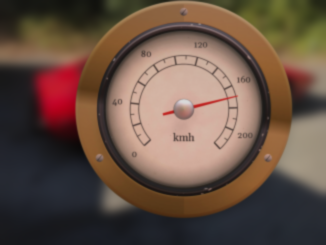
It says {"value": 170, "unit": "km/h"}
